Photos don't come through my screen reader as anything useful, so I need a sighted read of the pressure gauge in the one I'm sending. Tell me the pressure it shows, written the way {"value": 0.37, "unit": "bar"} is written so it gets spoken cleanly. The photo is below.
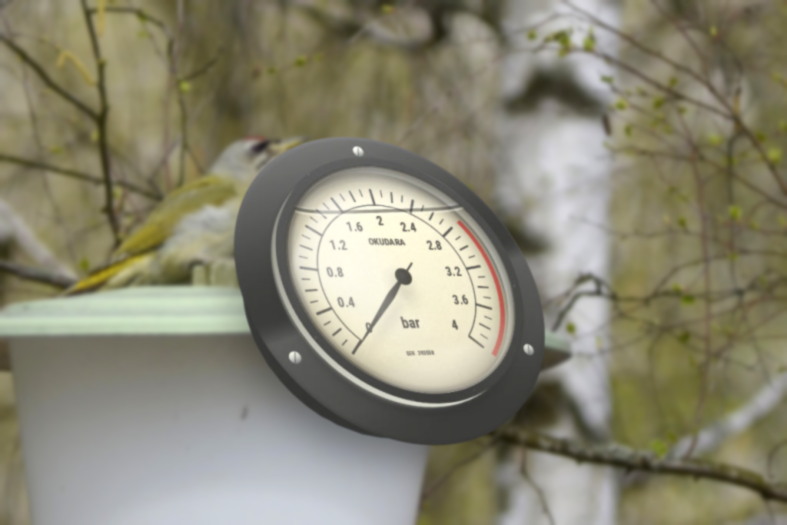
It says {"value": 0, "unit": "bar"}
